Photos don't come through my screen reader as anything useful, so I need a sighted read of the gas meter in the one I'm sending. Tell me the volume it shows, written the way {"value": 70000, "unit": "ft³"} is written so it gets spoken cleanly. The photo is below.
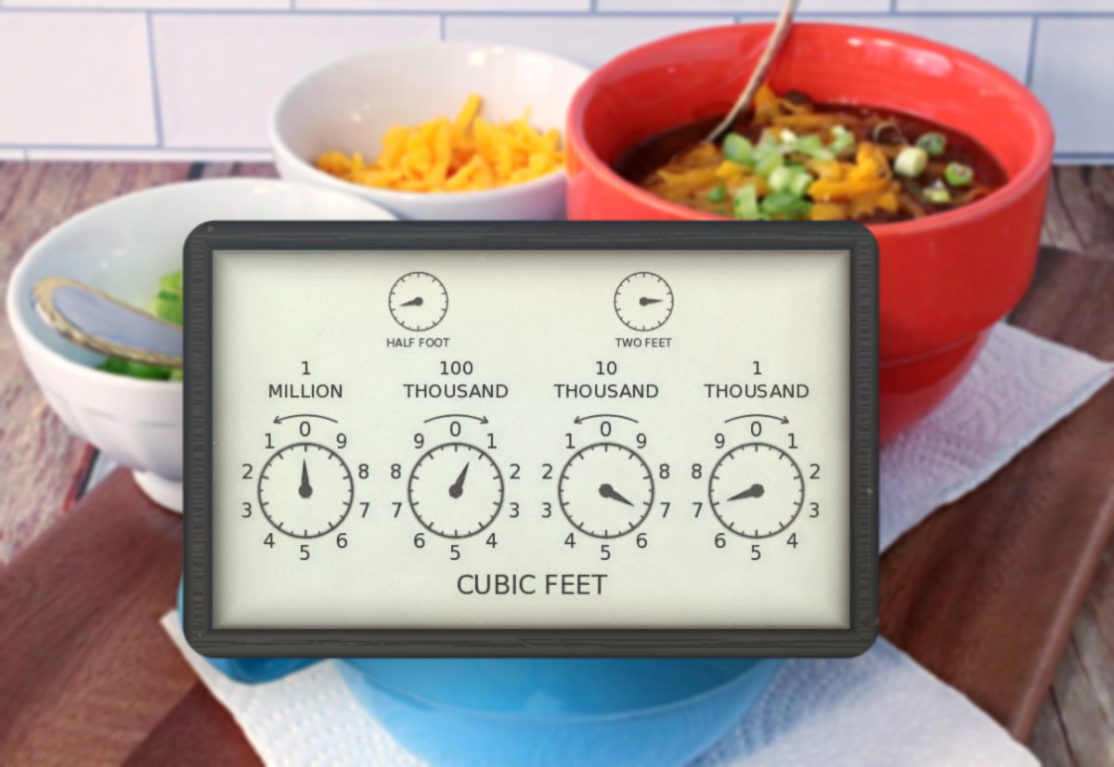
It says {"value": 6700, "unit": "ft³"}
